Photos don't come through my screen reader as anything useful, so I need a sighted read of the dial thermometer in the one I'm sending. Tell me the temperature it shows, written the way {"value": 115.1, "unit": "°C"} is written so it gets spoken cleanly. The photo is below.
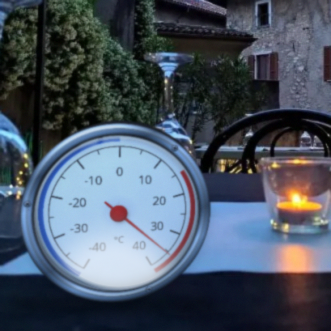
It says {"value": 35, "unit": "°C"}
